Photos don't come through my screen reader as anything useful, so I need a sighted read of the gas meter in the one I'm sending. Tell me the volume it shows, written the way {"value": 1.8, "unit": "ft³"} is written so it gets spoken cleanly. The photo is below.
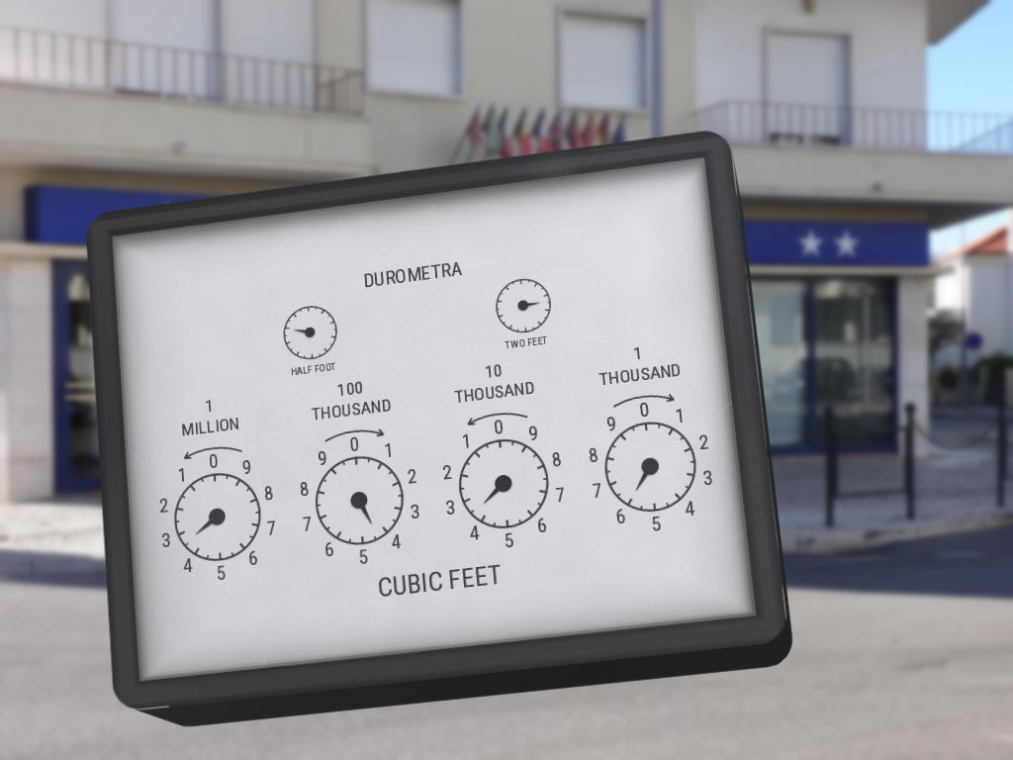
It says {"value": 343600, "unit": "ft³"}
